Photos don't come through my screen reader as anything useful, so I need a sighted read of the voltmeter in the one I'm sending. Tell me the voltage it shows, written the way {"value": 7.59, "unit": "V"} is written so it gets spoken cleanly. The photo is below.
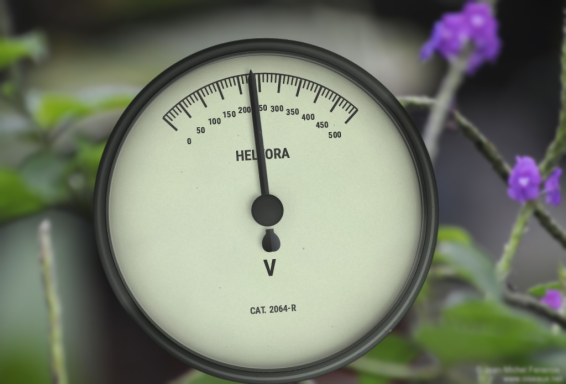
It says {"value": 230, "unit": "V"}
